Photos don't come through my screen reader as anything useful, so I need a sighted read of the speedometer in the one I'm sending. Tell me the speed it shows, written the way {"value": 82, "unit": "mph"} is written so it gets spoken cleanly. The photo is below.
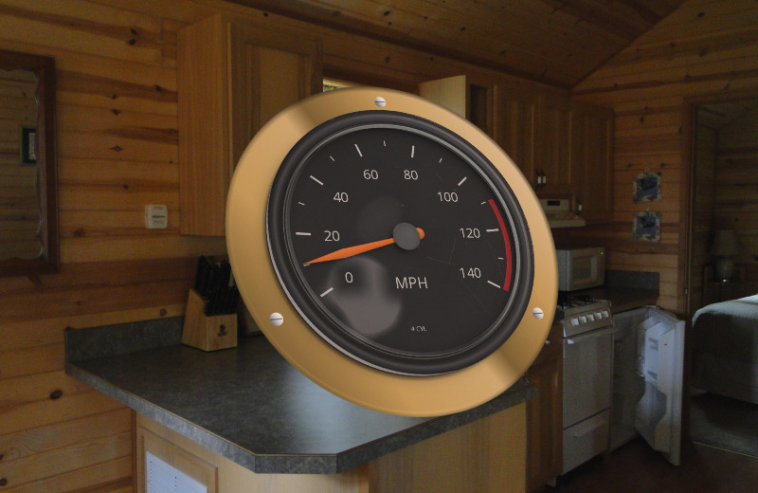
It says {"value": 10, "unit": "mph"}
